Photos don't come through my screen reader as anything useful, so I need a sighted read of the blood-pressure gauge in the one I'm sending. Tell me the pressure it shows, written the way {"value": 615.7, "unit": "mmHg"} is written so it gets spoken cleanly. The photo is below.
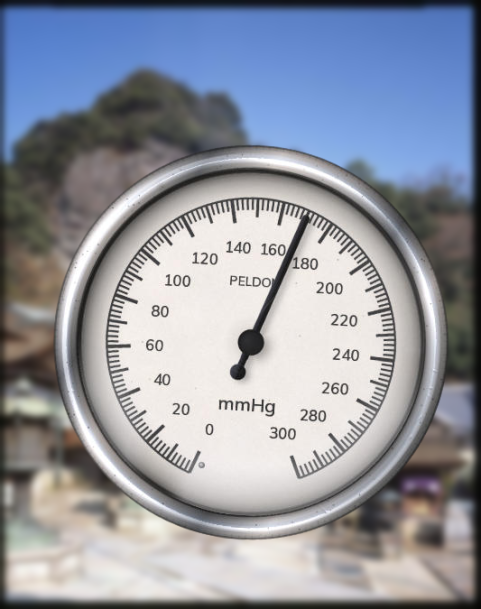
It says {"value": 170, "unit": "mmHg"}
